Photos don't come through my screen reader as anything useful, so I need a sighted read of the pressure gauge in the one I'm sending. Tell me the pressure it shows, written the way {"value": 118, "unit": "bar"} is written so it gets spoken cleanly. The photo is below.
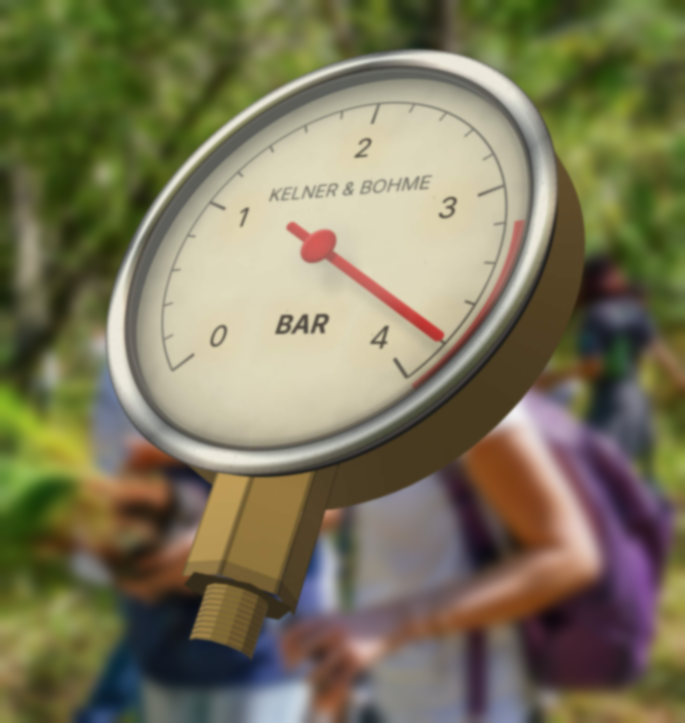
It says {"value": 3.8, "unit": "bar"}
